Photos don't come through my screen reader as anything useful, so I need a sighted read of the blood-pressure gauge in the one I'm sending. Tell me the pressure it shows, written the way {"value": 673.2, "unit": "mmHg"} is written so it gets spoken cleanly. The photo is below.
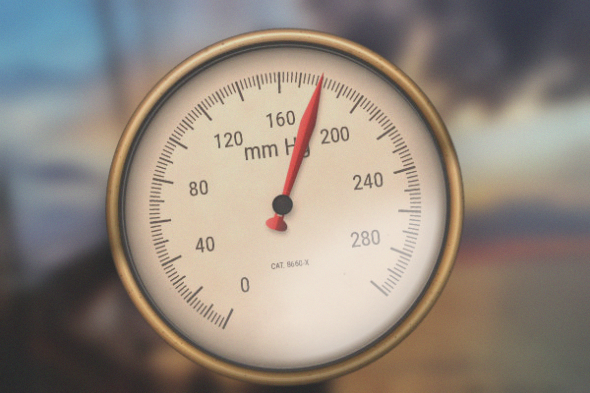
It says {"value": 180, "unit": "mmHg"}
